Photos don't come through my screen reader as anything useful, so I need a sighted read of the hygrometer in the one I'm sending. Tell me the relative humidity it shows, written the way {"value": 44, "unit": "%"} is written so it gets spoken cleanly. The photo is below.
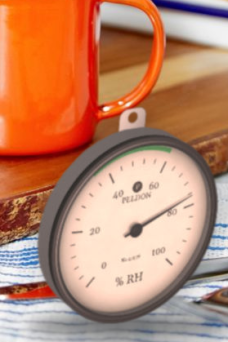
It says {"value": 76, "unit": "%"}
